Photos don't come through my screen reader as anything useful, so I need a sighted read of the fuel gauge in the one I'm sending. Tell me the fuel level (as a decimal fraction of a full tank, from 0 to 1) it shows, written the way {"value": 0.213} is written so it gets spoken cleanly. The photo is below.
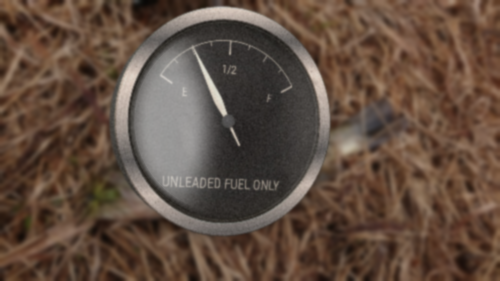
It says {"value": 0.25}
